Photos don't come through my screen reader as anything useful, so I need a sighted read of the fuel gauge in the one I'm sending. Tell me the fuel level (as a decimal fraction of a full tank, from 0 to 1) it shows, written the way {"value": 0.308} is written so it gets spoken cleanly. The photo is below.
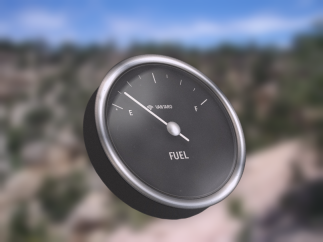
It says {"value": 0.125}
